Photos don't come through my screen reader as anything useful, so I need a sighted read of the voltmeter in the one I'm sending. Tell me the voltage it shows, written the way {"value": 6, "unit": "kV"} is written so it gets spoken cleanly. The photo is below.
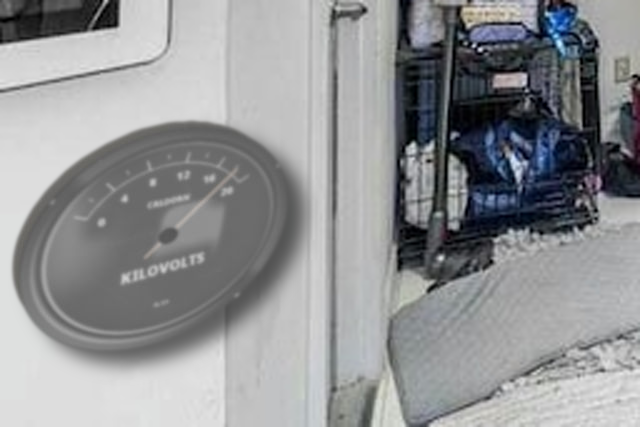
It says {"value": 18, "unit": "kV"}
